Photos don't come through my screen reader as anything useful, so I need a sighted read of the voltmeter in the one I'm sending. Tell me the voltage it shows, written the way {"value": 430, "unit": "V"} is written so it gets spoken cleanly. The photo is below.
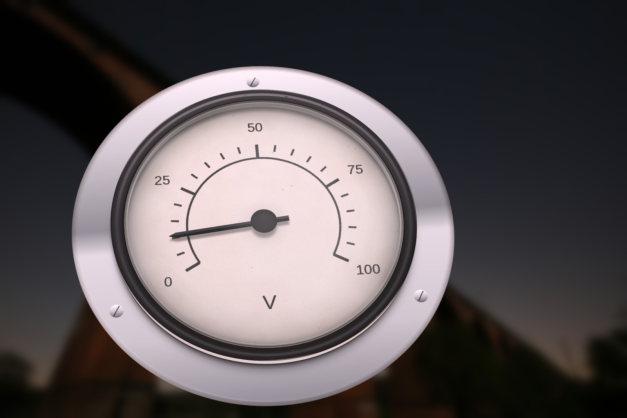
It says {"value": 10, "unit": "V"}
